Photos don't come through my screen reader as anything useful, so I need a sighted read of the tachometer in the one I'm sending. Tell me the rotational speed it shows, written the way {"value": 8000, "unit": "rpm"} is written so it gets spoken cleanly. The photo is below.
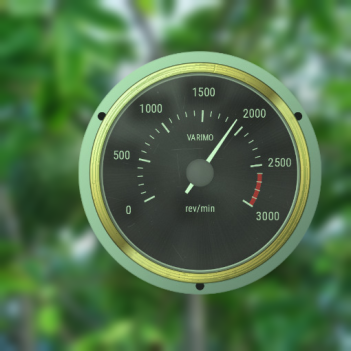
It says {"value": 1900, "unit": "rpm"}
